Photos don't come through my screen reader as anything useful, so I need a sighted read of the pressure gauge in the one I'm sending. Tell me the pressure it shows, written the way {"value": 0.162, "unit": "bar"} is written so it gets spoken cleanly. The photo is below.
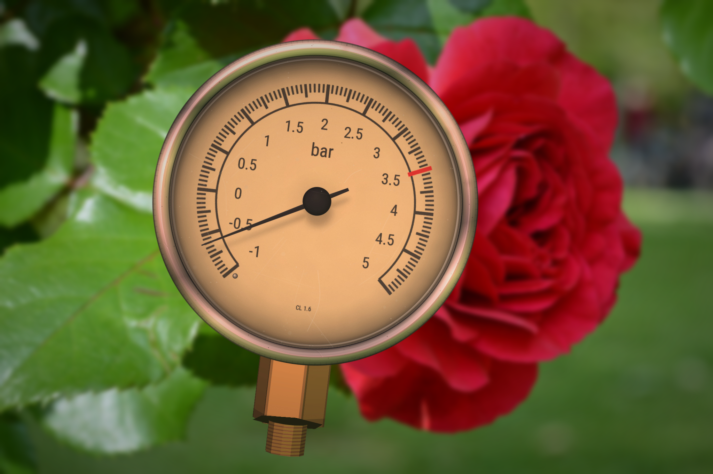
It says {"value": -0.6, "unit": "bar"}
